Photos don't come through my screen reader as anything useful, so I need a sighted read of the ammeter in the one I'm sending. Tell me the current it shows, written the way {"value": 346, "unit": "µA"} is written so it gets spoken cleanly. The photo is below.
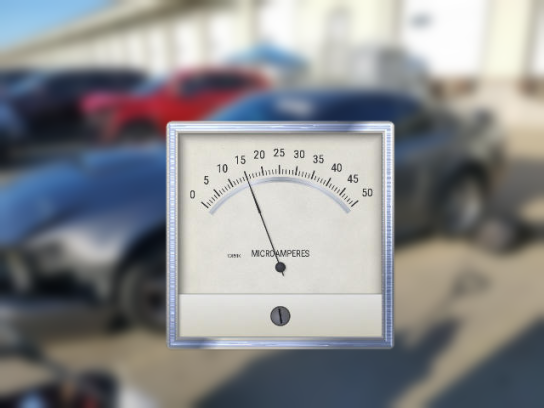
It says {"value": 15, "unit": "µA"}
